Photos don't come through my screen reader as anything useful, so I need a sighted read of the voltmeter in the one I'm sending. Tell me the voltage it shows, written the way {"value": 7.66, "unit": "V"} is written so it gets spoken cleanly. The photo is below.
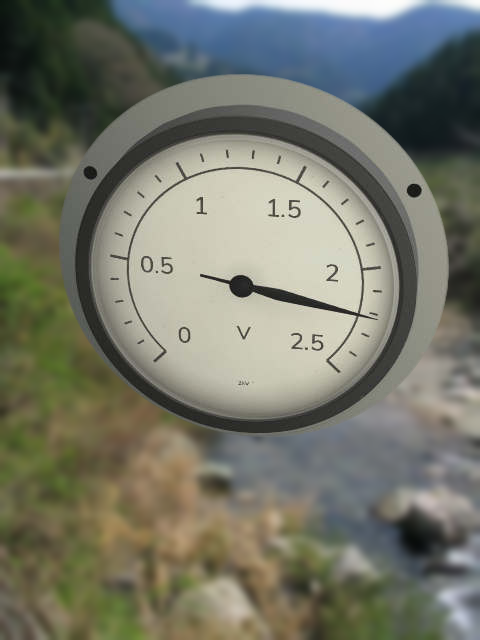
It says {"value": 2.2, "unit": "V"}
